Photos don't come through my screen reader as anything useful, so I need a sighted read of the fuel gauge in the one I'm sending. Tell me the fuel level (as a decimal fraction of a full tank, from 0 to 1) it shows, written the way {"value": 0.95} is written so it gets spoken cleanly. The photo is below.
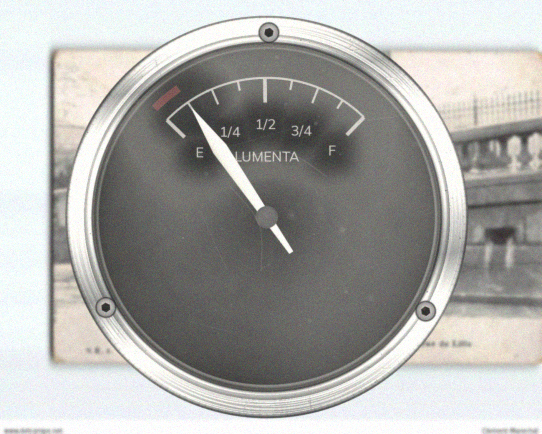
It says {"value": 0.125}
